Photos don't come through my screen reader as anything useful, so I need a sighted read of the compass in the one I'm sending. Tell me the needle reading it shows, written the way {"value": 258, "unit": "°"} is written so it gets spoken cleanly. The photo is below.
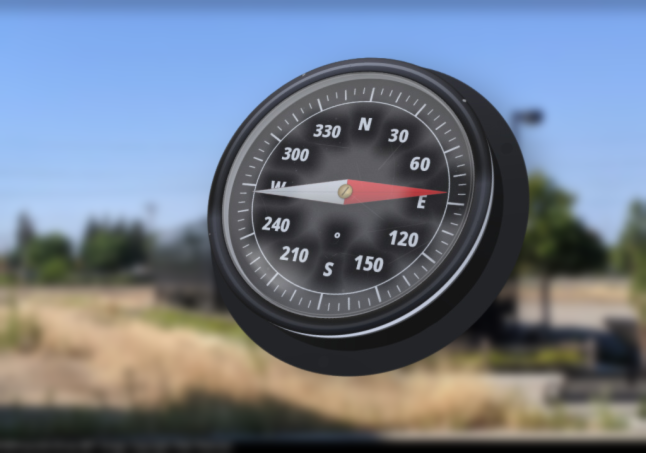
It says {"value": 85, "unit": "°"}
